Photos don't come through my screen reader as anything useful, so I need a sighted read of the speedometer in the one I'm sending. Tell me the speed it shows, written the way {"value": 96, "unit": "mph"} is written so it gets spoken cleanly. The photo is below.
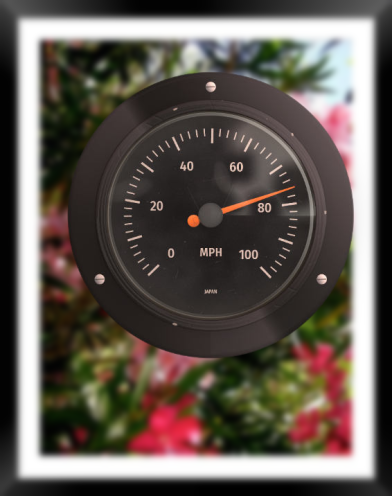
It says {"value": 76, "unit": "mph"}
